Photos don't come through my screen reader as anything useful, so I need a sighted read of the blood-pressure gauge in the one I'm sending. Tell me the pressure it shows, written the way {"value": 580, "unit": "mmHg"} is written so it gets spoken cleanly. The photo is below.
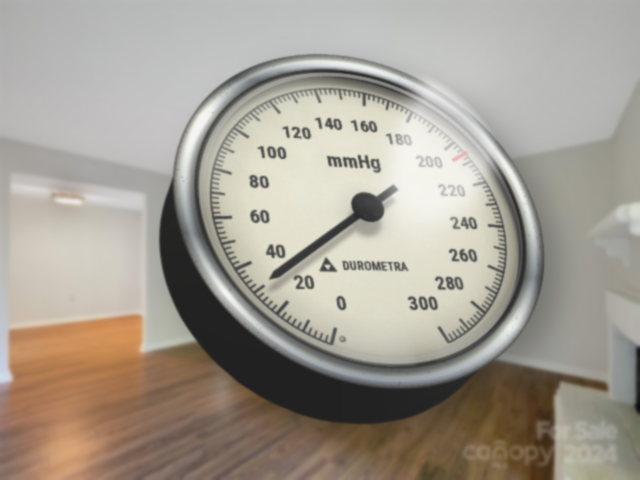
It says {"value": 30, "unit": "mmHg"}
